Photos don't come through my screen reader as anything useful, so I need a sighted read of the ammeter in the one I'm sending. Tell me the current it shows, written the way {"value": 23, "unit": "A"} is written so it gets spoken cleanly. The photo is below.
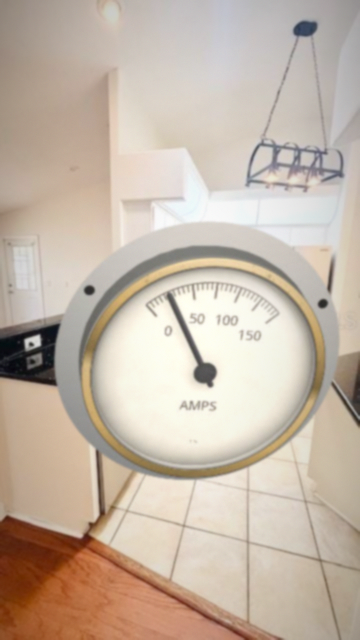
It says {"value": 25, "unit": "A"}
